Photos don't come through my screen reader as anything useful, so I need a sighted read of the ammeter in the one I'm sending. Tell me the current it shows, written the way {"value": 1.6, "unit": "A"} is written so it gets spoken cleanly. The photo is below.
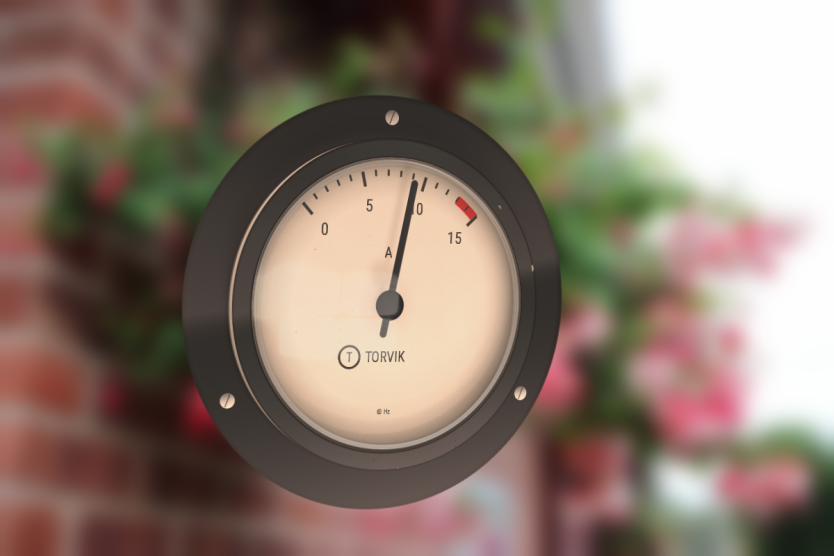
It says {"value": 9, "unit": "A"}
